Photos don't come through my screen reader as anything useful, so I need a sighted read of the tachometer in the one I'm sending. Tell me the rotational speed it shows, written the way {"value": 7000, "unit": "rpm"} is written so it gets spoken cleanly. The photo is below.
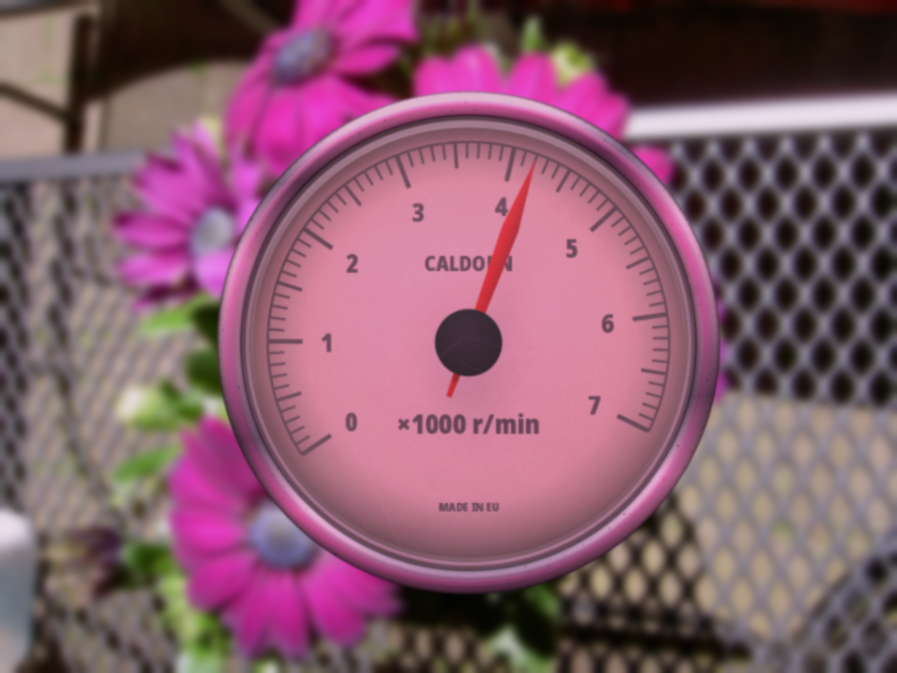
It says {"value": 4200, "unit": "rpm"}
